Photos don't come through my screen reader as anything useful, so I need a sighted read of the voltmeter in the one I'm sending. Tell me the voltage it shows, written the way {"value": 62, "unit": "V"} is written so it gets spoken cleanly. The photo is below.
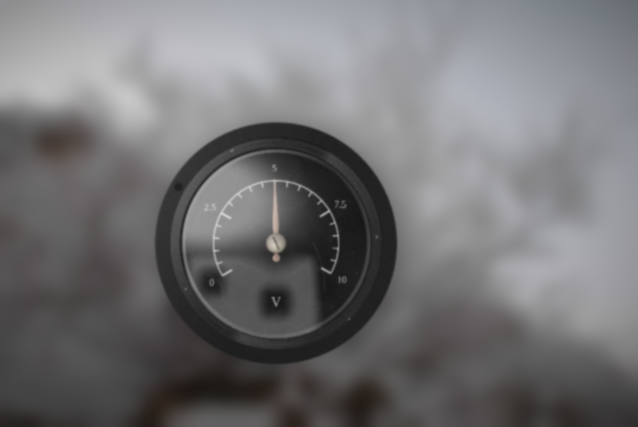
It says {"value": 5, "unit": "V"}
